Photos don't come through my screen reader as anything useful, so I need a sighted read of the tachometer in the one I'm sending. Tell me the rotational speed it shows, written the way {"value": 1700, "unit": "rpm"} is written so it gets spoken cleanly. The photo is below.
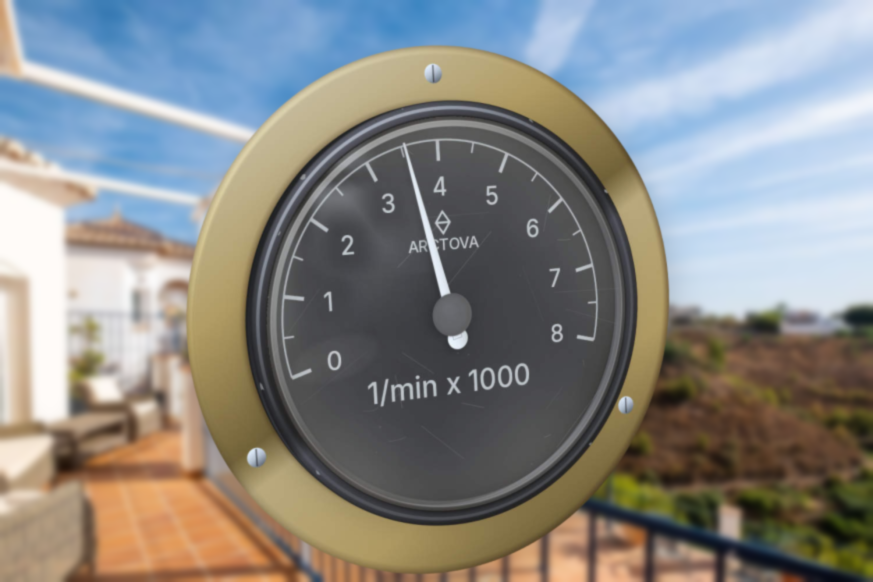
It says {"value": 3500, "unit": "rpm"}
